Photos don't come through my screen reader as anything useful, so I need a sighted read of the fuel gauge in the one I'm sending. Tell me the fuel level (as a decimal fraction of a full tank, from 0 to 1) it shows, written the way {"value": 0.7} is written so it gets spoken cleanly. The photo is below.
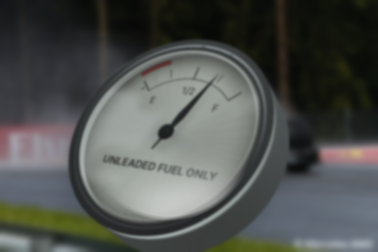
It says {"value": 0.75}
